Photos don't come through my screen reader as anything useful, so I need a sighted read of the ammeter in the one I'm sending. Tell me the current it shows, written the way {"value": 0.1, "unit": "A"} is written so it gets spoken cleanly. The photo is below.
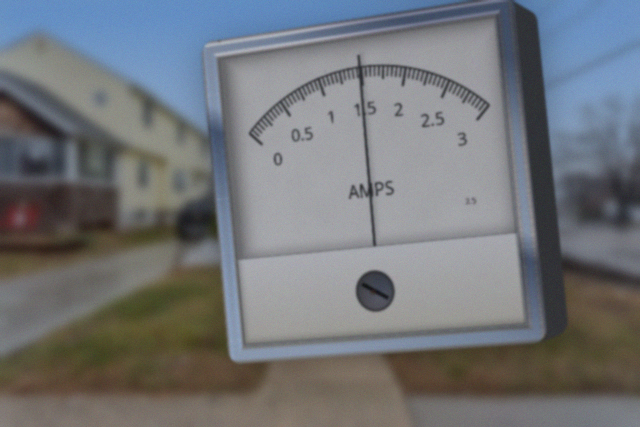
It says {"value": 1.5, "unit": "A"}
